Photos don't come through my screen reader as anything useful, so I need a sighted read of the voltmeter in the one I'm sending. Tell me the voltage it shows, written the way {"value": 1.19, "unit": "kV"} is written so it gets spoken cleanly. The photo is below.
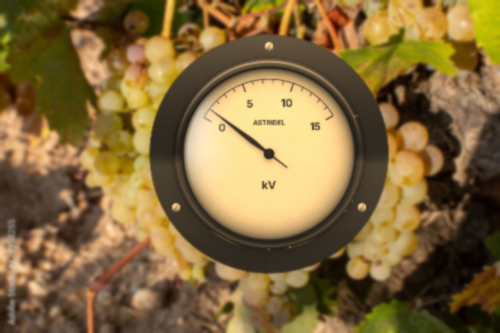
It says {"value": 1, "unit": "kV"}
